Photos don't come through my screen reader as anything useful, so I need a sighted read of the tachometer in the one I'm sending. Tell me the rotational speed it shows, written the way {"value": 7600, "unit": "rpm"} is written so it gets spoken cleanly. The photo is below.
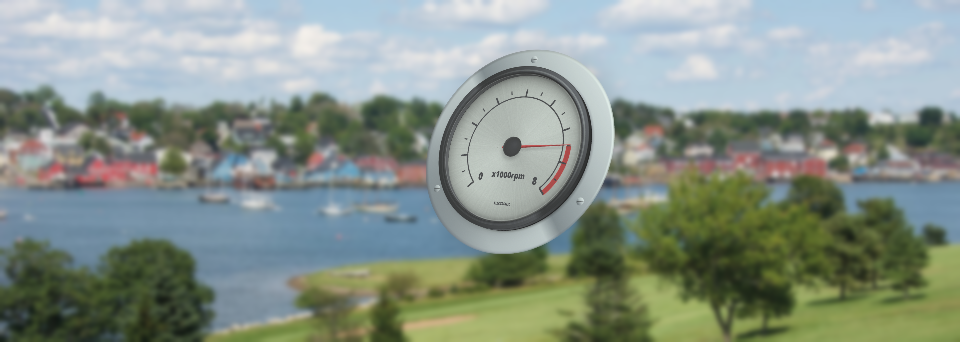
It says {"value": 6500, "unit": "rpm"}
